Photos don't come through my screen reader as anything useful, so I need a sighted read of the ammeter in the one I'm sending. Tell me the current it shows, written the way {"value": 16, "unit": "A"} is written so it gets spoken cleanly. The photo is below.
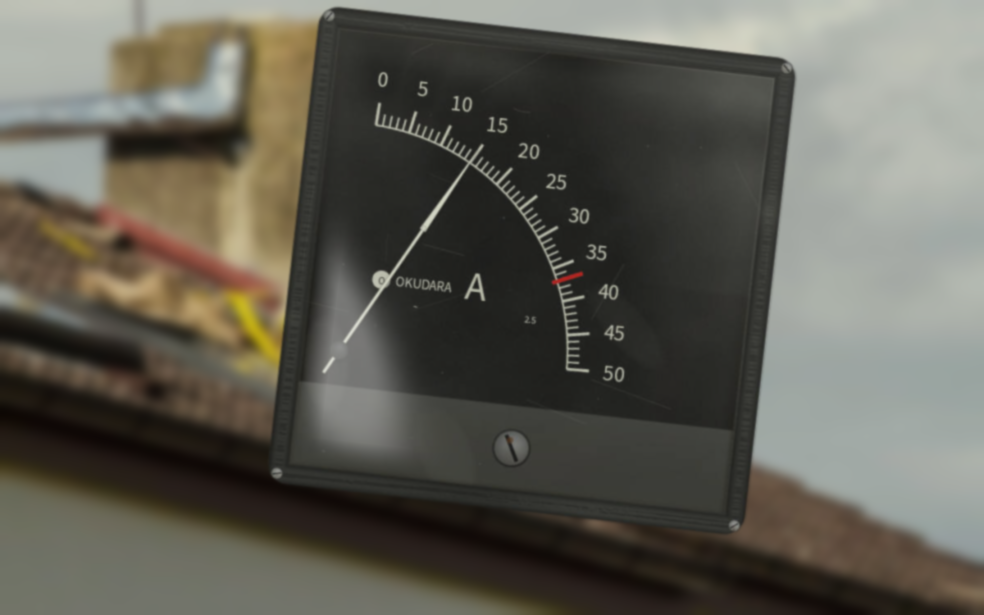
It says {"value": 15, "unit": "A"}
